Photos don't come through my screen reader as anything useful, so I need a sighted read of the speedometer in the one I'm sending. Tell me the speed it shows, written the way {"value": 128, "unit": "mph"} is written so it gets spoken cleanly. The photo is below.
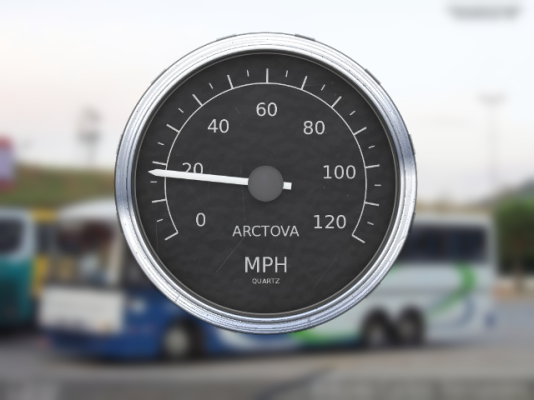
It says {"value": 17.5, "unit": "mph"}
